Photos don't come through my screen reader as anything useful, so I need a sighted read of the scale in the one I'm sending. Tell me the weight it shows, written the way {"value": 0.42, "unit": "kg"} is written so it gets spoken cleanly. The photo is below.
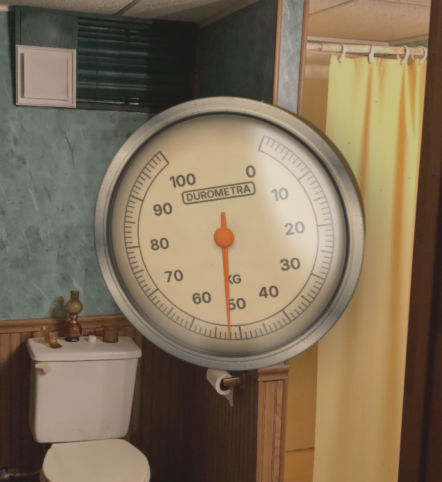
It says {"value": 52, "unit": "kg"}
